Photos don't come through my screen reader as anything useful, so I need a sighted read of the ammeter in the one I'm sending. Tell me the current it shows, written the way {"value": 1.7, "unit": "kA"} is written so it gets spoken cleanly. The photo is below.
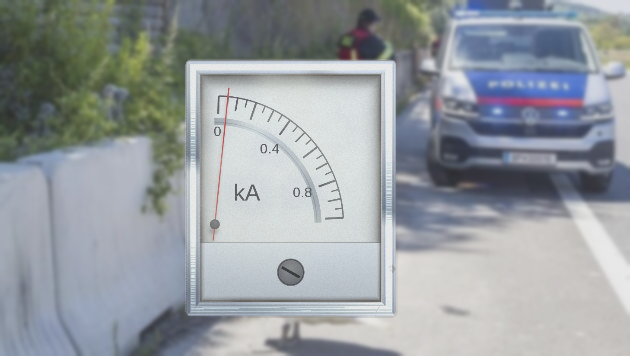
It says {"value": 0.05, "unit": "kA"}
